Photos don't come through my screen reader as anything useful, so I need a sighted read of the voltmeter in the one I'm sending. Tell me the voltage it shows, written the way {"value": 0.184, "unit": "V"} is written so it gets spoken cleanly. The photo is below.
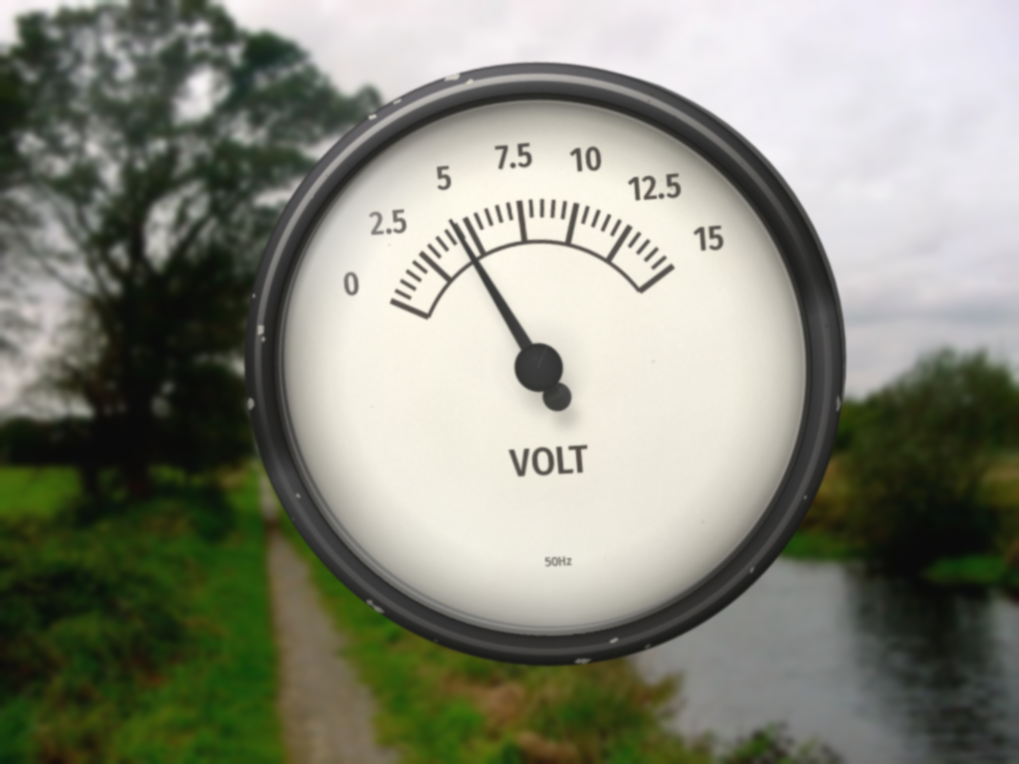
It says {"value": 4.5, "unit": "V"}
